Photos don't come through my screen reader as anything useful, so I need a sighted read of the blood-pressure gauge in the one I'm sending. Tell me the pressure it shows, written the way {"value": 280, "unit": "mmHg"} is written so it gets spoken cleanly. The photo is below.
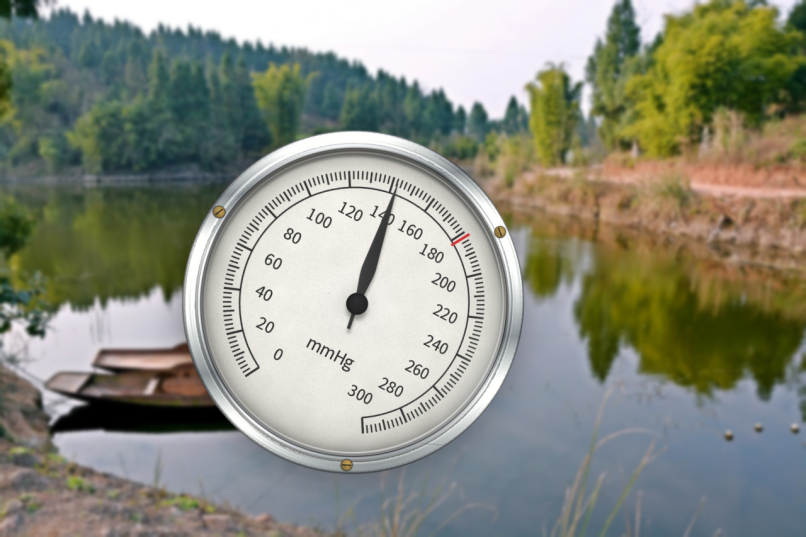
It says {"value": 142, "unit": "mmHg"}
